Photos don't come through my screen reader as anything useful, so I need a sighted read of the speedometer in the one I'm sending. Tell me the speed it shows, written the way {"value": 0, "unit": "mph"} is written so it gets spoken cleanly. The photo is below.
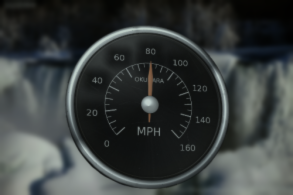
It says {"value": 80, "unit": "mph"}
